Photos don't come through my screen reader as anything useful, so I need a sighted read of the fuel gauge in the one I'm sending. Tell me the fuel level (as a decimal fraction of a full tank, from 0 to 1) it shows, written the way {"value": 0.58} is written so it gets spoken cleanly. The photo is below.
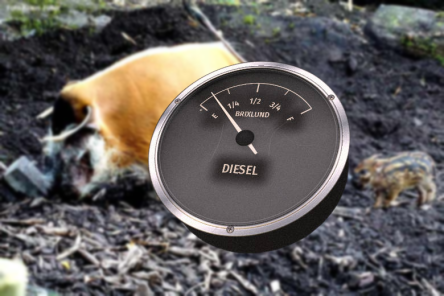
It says {"value": 0.125}
